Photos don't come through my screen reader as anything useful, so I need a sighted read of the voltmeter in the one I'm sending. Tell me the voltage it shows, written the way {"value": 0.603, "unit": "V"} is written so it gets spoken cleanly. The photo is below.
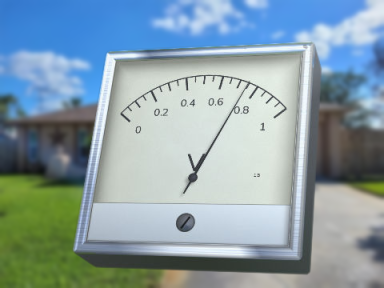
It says {"value": 0.75, "unit": "V"}
